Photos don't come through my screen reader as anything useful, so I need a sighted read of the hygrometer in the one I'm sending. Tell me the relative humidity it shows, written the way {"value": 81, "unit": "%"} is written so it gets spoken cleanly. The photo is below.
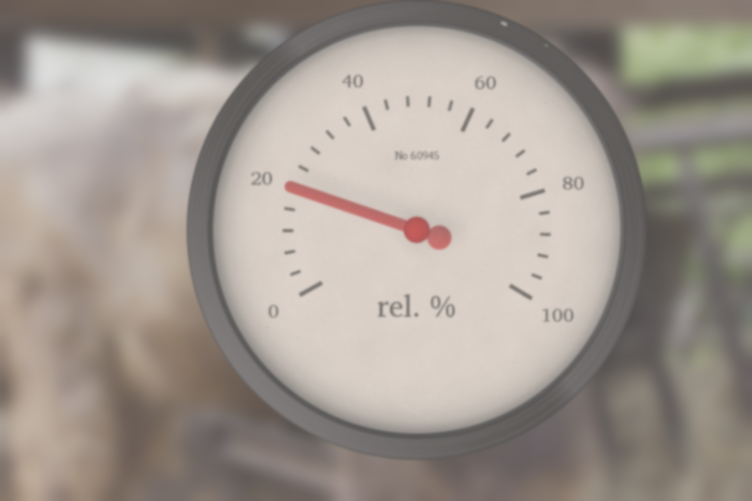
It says {"value": 20, "unit": "%"}
